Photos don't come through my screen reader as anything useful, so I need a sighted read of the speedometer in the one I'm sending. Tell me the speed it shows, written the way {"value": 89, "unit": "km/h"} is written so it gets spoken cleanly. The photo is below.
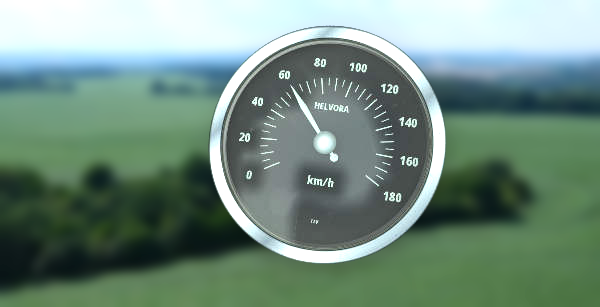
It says {"value": 60, "unit": "km/h"}
